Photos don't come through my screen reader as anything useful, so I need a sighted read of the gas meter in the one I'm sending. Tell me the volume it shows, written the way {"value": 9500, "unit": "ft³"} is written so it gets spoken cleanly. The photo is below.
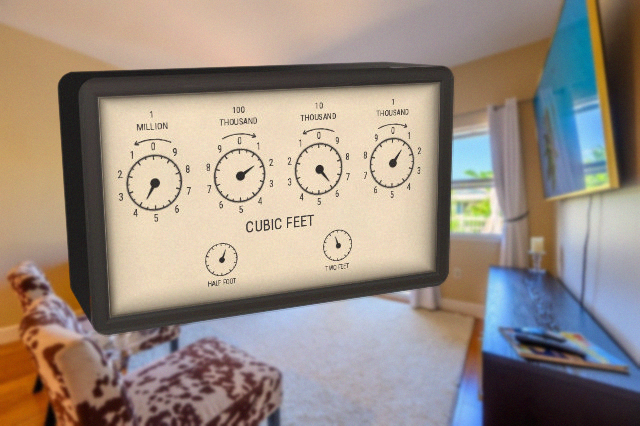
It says {"value": 416100, "unit": "ft³"}
